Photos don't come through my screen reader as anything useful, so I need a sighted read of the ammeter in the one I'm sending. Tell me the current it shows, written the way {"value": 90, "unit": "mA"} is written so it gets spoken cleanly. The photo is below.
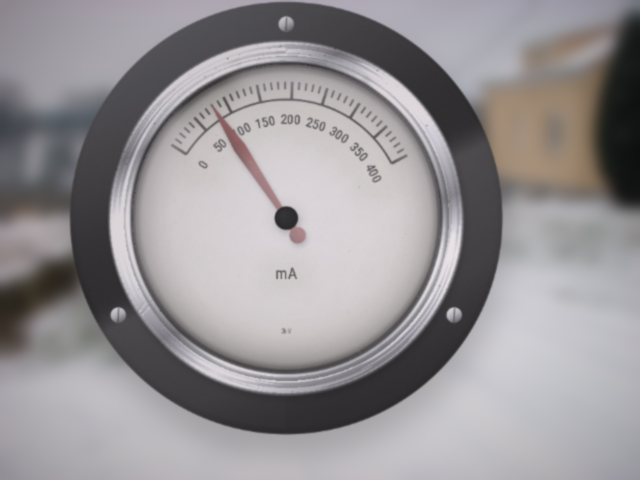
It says {"value": 80, "unit": "mA"}
